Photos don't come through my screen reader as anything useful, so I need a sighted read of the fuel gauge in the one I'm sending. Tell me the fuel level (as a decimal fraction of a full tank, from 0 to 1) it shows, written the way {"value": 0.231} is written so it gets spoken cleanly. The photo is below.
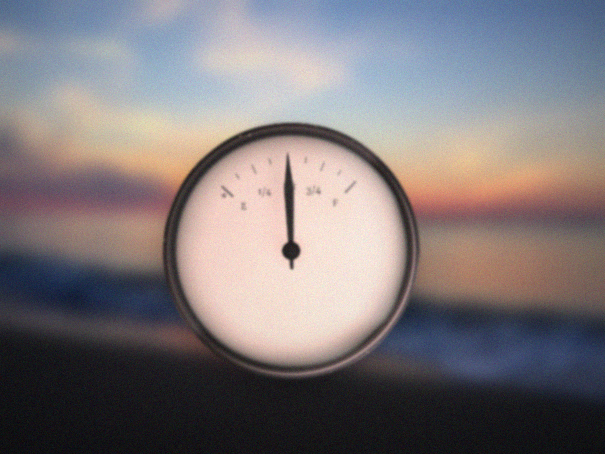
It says {"value": 0.5}
